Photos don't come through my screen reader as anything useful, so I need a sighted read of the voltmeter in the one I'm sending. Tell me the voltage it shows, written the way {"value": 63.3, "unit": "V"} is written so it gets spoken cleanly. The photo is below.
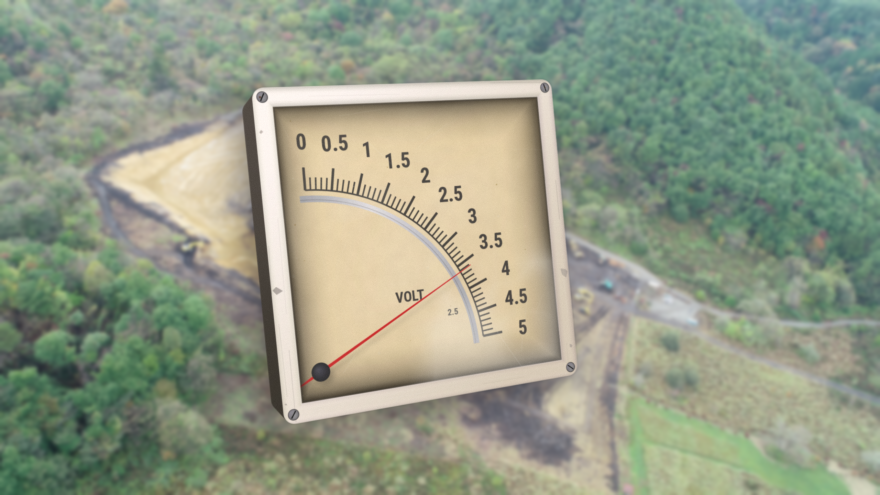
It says {"value": 3.6, "unit": "V"}
